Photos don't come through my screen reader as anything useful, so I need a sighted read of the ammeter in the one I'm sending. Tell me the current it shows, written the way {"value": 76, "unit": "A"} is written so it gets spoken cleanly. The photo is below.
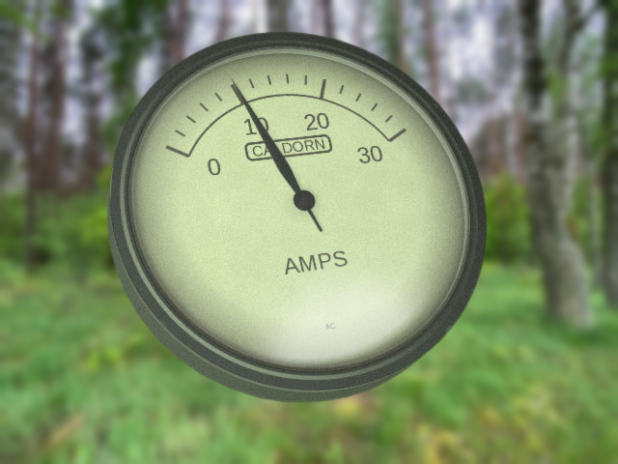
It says {"value": 10, "unit": "A"}
